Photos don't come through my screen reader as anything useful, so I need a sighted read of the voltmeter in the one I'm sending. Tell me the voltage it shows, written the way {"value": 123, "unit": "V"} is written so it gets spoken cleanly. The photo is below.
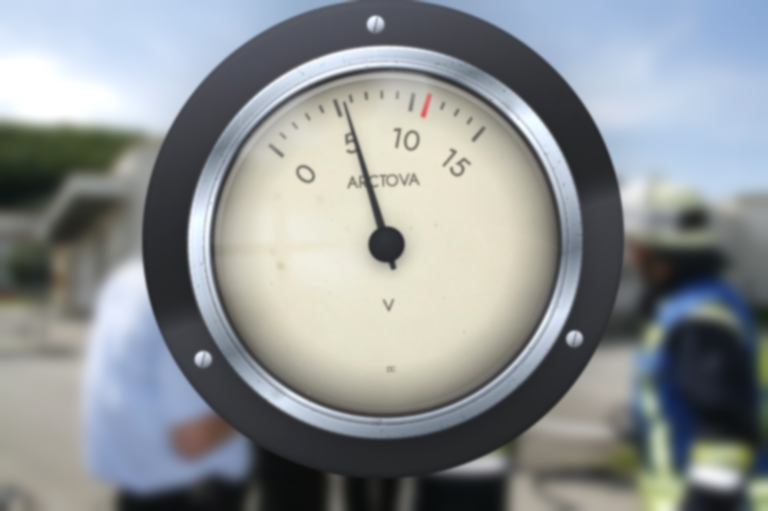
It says {"value": 5.5, "unit": "V"}
